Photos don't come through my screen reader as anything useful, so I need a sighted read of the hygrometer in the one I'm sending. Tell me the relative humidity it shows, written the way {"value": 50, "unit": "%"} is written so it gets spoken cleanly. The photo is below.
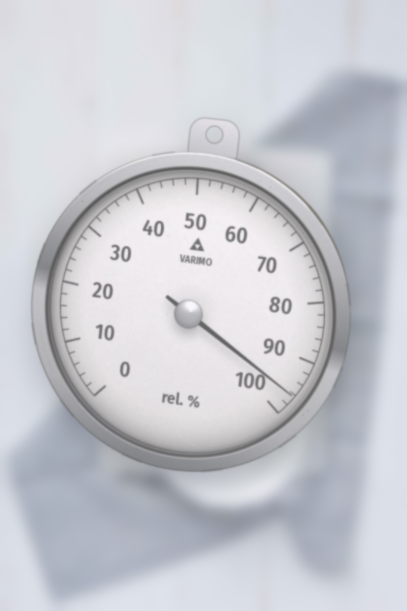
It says {"value": 96, "unit": "%"}
